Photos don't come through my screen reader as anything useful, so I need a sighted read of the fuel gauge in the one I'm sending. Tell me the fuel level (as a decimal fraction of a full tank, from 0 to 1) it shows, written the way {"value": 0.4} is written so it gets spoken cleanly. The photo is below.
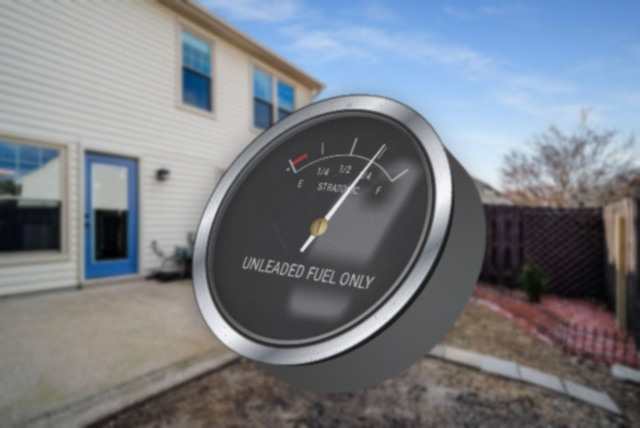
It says {"value": 0.75}
